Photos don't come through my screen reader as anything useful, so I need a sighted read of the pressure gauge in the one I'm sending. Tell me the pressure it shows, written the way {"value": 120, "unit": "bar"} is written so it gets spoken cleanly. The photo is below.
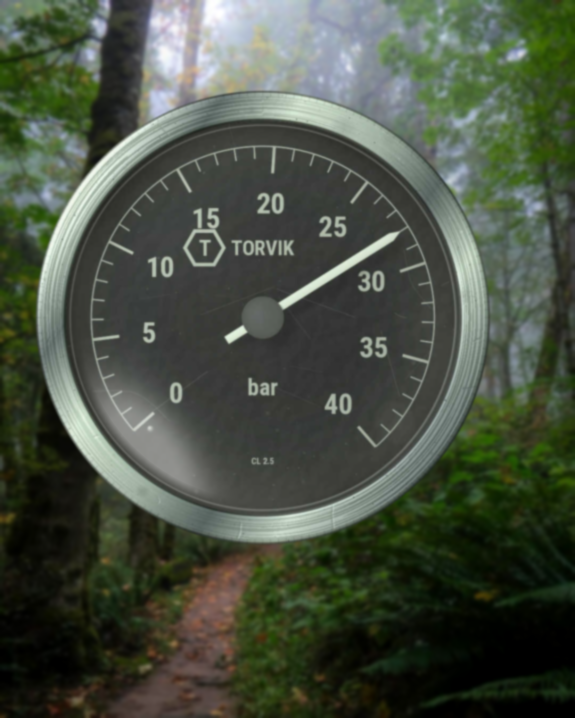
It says {"value": 28, "unit": "bar"}
